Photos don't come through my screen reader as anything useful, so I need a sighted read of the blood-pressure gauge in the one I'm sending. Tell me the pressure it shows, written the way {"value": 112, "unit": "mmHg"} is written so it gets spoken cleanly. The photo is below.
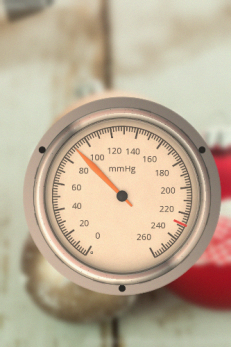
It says {"value": 90, "unit": "mmHg"}
